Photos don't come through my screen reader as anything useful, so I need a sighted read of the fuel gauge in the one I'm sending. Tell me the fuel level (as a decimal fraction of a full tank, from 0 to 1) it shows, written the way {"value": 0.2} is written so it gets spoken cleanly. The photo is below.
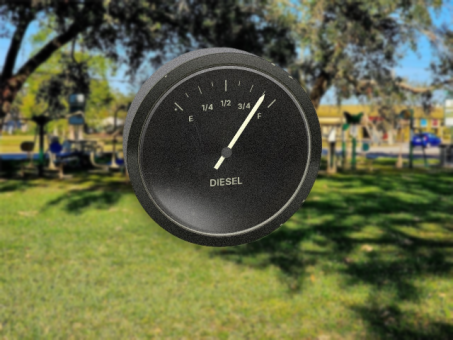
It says {"value": 0.875}
